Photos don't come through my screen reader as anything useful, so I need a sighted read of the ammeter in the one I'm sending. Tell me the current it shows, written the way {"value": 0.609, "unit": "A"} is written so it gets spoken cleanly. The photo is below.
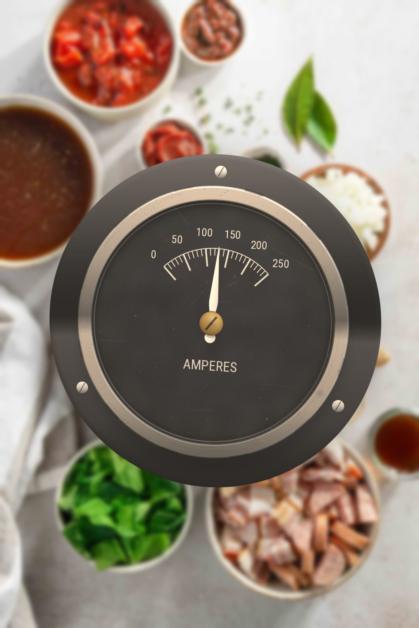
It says {"value": 130, "unit": "A"}
